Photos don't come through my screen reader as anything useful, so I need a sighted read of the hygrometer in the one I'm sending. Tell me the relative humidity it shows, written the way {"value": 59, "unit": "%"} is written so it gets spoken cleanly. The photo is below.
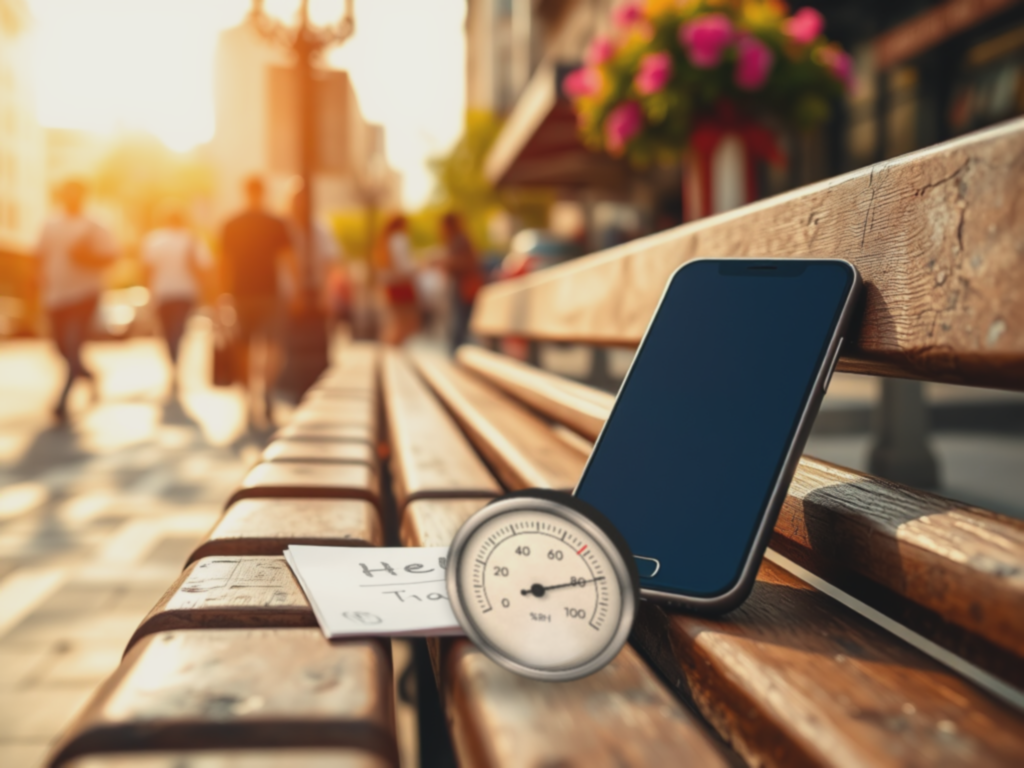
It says {"value": 80, "unit": "%"}
